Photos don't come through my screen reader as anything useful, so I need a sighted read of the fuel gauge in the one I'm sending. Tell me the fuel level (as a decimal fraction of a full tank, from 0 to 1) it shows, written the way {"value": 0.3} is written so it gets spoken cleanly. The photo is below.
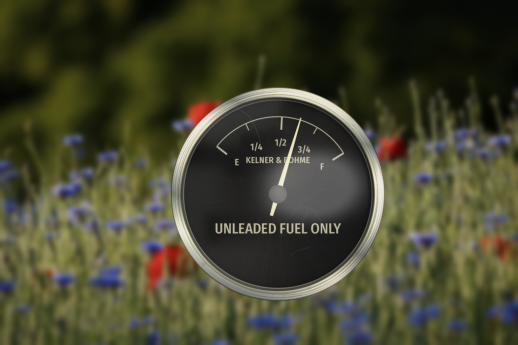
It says {"value": 0.625}
